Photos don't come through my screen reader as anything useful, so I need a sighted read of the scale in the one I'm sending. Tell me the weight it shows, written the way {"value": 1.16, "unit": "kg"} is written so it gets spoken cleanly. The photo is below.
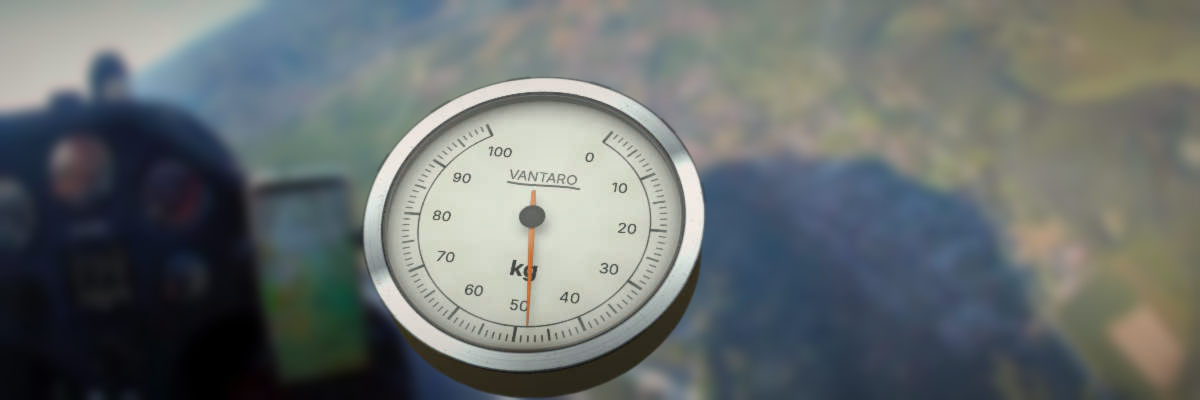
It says {"value": 48, "unit": "kg"}
